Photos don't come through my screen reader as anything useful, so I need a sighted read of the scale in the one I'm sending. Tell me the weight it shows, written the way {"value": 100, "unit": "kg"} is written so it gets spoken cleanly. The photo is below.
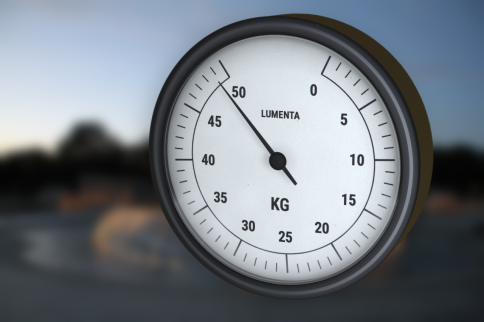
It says {"value": 49, "unit": "kg"}
